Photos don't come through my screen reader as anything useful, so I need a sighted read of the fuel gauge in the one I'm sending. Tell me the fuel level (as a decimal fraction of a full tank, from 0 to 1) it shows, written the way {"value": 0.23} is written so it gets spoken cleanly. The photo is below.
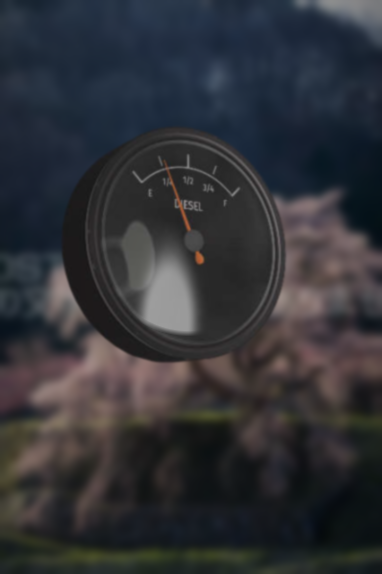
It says {"value": 0.25}
